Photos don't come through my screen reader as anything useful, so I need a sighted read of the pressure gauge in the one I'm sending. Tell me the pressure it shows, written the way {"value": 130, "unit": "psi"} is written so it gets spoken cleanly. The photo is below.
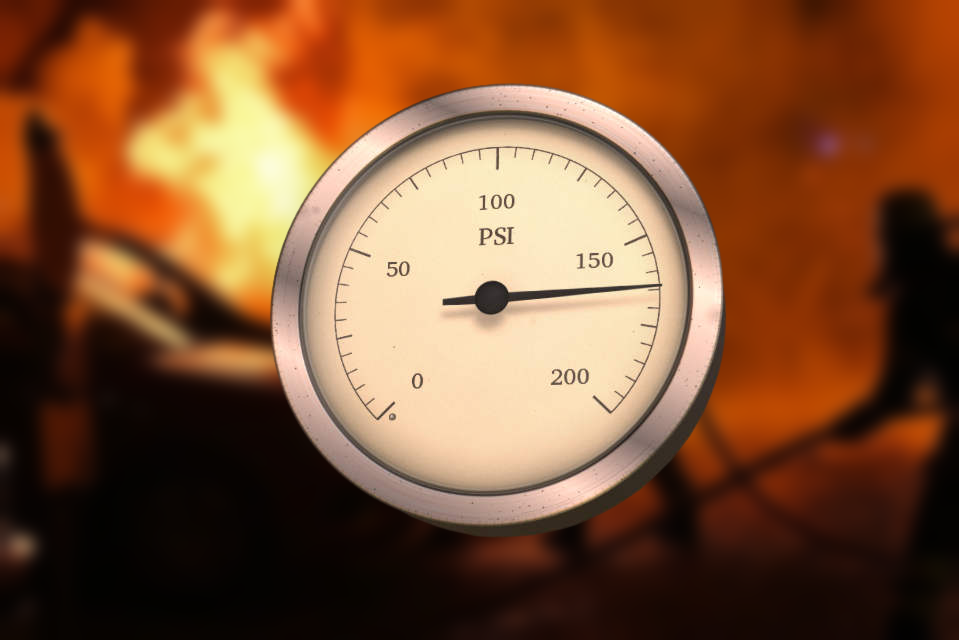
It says {"value": 165, "unit": "psi"}
